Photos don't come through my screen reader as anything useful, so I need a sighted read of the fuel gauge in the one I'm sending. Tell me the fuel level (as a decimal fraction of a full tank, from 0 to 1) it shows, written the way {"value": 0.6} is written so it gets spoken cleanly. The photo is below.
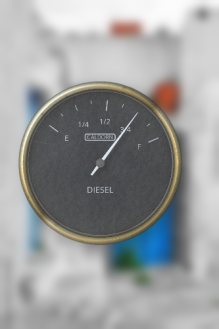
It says {"value": 0.75}
